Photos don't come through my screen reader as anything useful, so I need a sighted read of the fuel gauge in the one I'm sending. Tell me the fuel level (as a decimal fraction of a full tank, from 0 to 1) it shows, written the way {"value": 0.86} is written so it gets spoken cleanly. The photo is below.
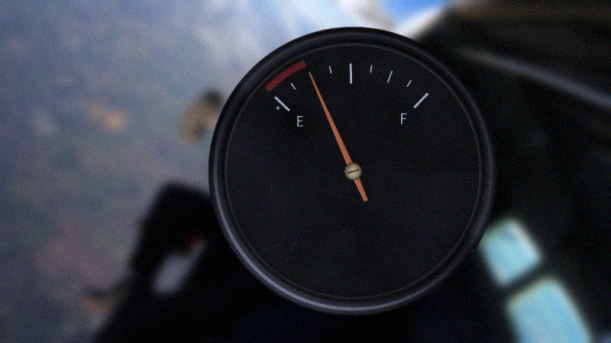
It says {"value": 0.25}
